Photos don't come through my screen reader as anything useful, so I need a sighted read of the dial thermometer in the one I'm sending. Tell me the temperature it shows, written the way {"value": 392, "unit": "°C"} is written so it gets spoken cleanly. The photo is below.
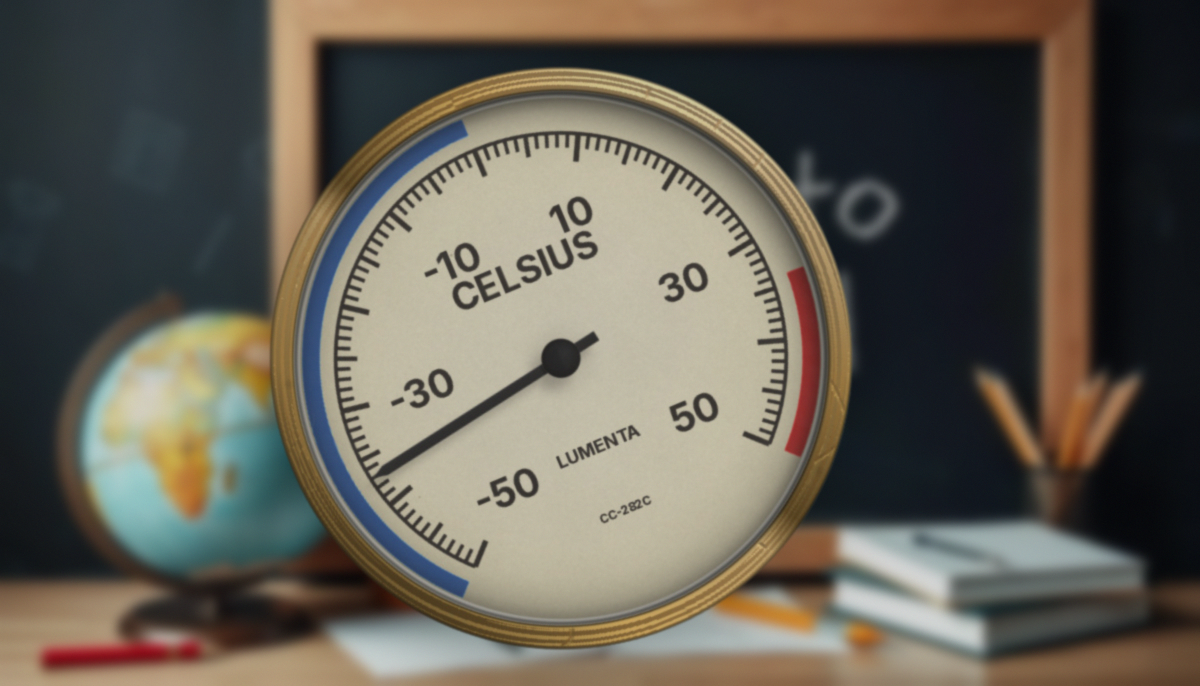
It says {"value": -37, "unit": "°C"}
